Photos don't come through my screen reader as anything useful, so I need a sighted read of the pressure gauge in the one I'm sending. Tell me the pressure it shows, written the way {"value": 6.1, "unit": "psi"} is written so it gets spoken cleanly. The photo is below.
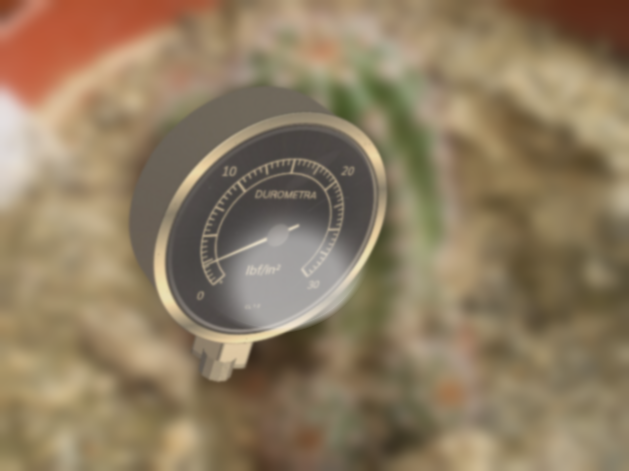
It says {"value": 2.5, "unit": "psi"}
